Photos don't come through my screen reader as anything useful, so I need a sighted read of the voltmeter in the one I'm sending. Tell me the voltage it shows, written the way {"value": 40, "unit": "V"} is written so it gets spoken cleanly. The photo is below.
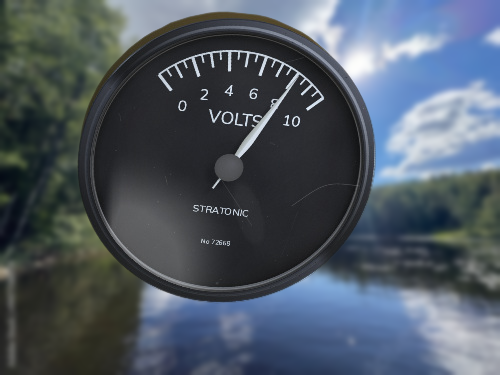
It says {"value": 8, "unit": "V"}
